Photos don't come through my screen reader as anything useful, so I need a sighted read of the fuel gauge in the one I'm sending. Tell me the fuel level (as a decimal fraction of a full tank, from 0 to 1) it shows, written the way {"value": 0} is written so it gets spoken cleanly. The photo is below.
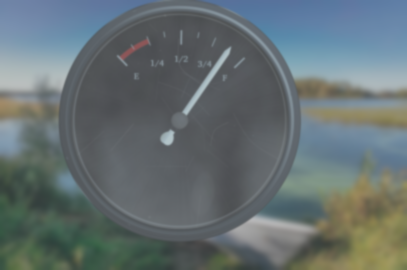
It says {"value": 0.875}
